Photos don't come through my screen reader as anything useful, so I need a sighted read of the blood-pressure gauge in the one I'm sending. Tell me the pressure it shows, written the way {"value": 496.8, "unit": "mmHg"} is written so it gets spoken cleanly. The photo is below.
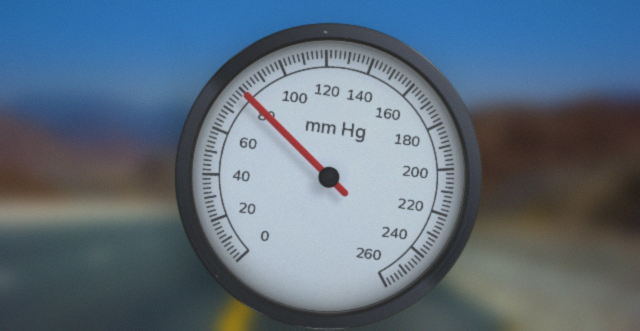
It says {"value": 80, "unit": "mmHg"}
